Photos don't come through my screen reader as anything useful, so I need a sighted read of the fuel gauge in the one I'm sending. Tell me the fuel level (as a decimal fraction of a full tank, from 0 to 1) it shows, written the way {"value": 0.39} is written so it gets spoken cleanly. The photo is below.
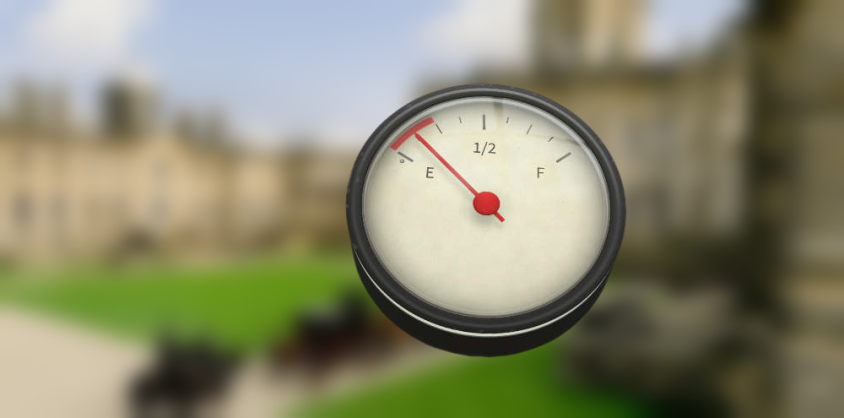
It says {"value": 0.125}
